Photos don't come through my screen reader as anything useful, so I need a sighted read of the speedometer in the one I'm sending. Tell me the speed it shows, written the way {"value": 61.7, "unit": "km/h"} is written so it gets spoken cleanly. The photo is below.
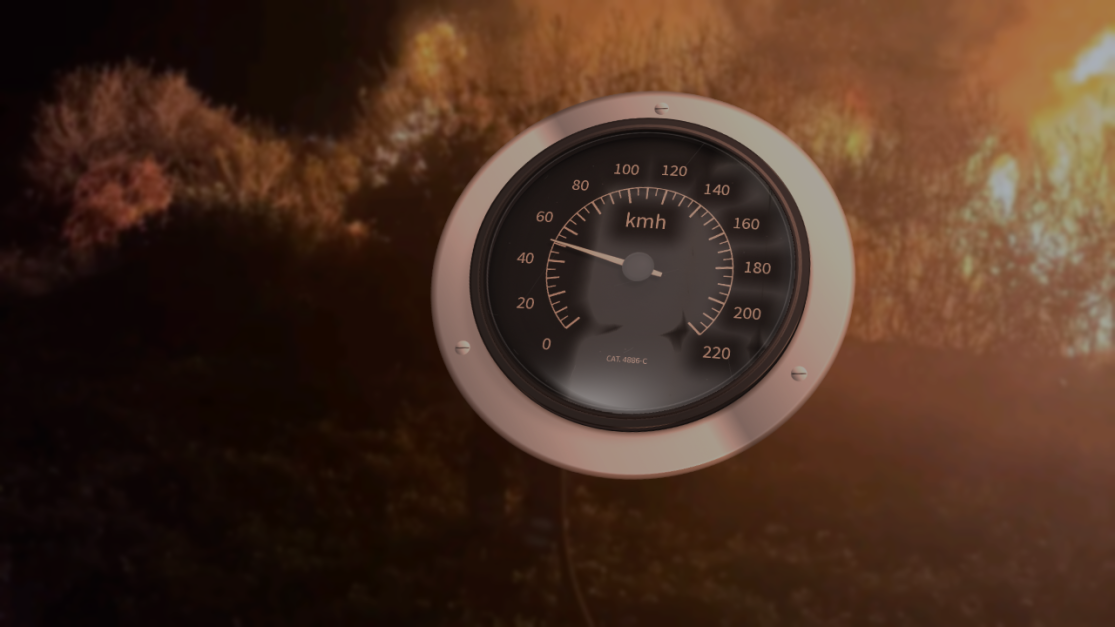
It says {"value": 50, "unit": "km/h"}
